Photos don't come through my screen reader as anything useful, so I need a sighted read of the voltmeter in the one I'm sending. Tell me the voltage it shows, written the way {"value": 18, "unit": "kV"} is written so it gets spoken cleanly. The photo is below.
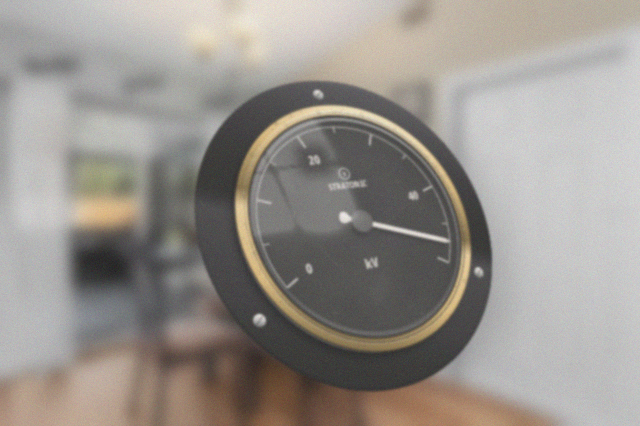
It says {"value": 47.5, "unit": "kV"}
